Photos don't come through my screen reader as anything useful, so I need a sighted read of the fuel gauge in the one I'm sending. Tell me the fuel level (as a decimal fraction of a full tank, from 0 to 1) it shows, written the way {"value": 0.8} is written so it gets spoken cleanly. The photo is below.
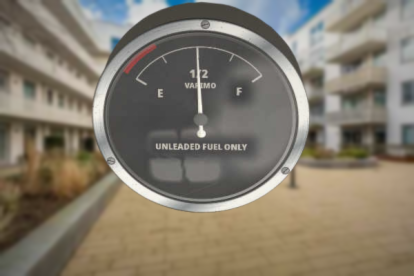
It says {"value": 0.5}
